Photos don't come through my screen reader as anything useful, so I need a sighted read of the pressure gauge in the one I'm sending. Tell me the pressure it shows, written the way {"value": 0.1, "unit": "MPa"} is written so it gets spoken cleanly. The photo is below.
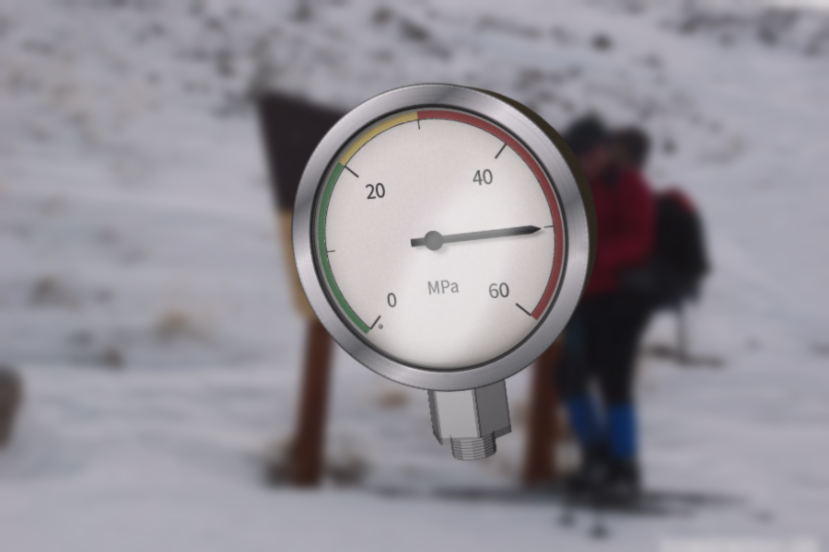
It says {"value": 50, "unit": "MPa"}
